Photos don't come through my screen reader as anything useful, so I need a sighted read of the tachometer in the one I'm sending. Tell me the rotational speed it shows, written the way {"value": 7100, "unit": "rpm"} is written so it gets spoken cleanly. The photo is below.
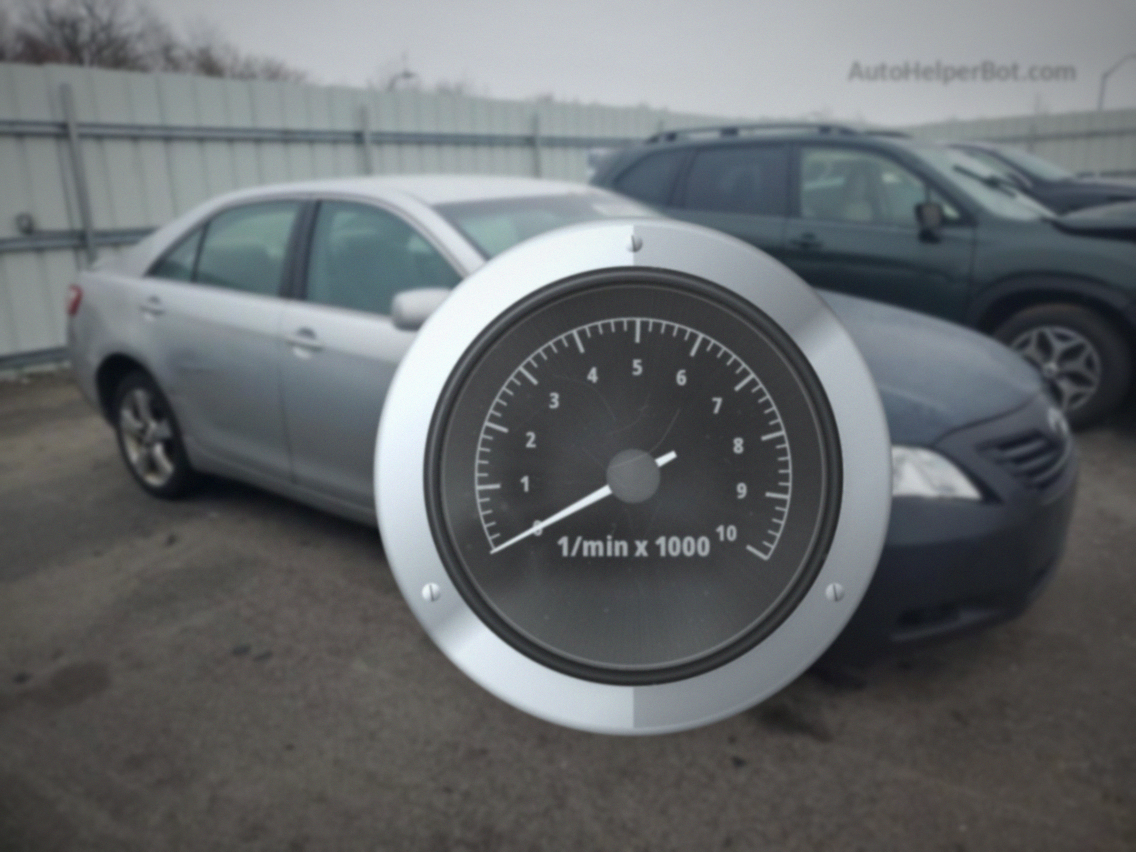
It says {"value": 0, "unit": "rpm"}
